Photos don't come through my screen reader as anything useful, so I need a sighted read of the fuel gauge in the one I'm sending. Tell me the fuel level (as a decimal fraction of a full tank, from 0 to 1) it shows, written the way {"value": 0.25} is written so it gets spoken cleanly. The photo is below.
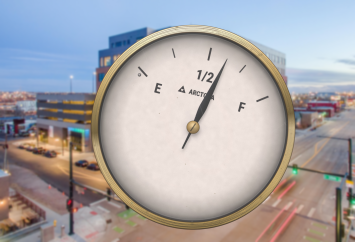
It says {"value": 0.625}
